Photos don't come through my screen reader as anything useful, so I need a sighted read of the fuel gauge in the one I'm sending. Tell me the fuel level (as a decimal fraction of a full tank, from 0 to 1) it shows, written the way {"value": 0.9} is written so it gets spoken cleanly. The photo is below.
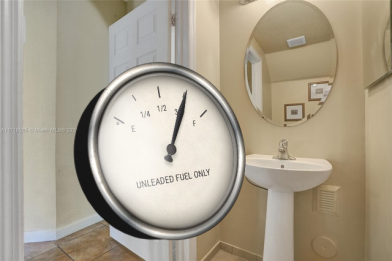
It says {"value": 0.75}
